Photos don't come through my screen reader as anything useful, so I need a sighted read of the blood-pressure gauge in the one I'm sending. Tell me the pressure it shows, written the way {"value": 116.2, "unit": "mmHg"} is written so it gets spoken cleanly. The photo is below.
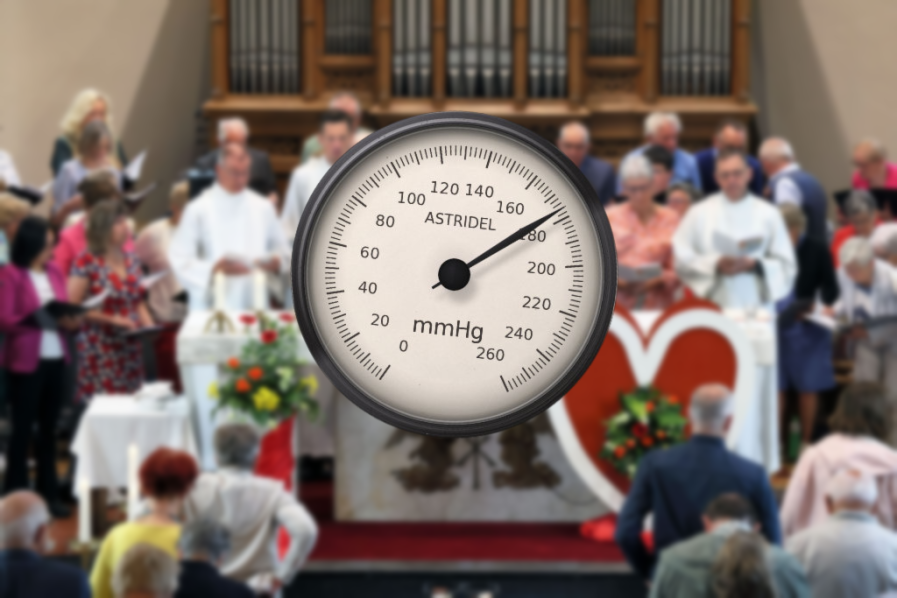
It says {"value": 176, "unit": "mmHg"}
